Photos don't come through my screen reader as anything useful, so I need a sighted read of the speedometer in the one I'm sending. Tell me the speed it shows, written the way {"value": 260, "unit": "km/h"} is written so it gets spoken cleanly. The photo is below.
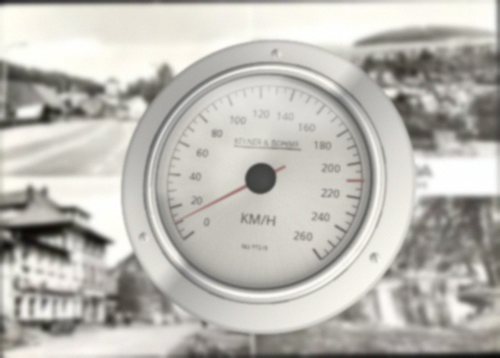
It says {"value": 10, "unit": "km/h"}
